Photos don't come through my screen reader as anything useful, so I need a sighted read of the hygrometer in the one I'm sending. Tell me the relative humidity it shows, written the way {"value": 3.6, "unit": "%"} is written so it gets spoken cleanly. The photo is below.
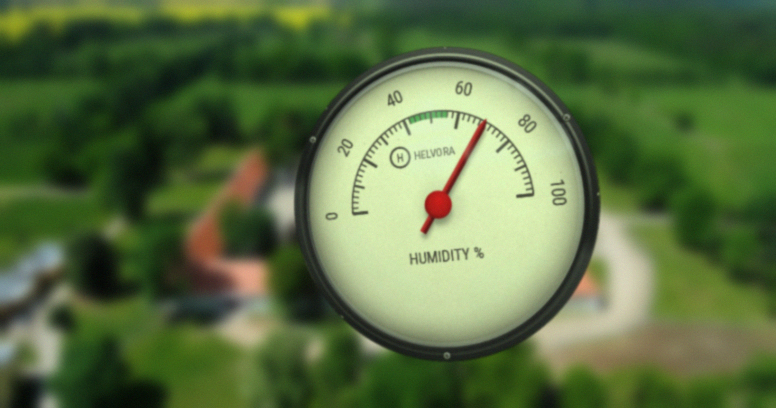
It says {"value": 70, "unit": "%"}
